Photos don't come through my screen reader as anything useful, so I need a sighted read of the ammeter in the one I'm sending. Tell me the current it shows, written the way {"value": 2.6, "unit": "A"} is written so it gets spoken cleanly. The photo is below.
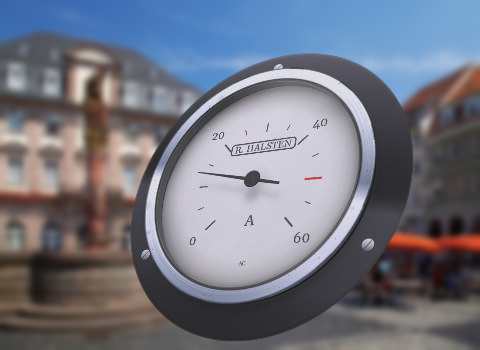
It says {"value": 12.5, "unit": "A"}
